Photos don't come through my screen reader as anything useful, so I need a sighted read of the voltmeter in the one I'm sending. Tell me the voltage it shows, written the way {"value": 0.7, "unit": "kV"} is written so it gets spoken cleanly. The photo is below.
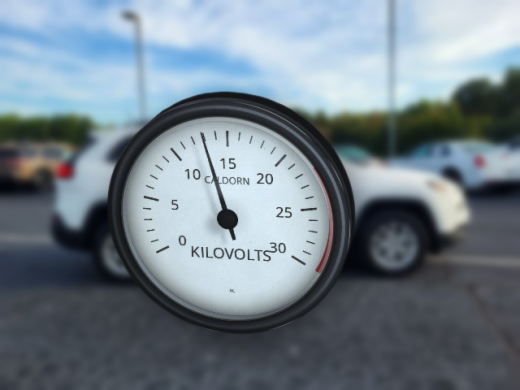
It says {"value": 13, "unit": "kV"}
